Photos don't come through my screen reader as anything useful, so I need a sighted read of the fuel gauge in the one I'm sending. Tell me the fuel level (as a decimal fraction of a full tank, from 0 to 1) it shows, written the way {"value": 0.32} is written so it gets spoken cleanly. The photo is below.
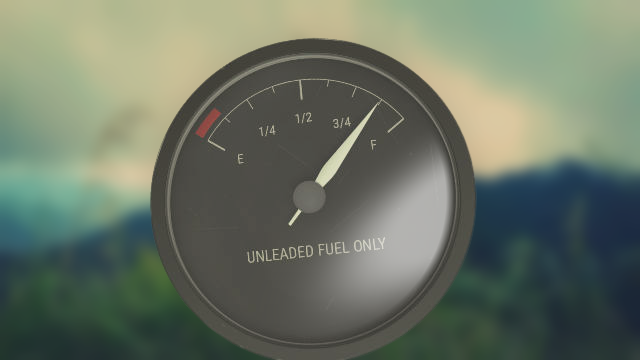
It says {"value": 0.875}
